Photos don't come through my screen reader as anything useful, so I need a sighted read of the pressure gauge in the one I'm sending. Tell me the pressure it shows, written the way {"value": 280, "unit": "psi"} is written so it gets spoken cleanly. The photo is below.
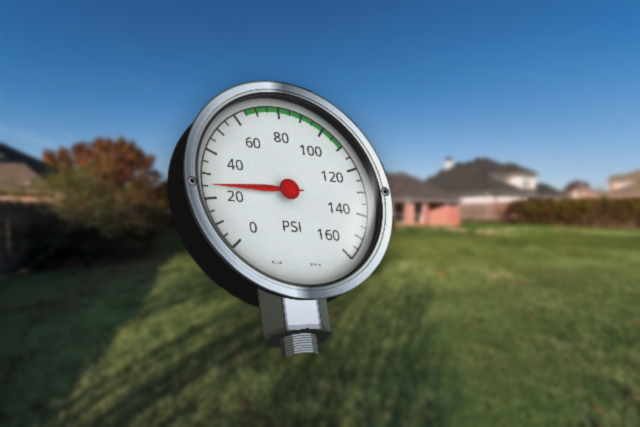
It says {"value": 25, "unit": "psi"}
